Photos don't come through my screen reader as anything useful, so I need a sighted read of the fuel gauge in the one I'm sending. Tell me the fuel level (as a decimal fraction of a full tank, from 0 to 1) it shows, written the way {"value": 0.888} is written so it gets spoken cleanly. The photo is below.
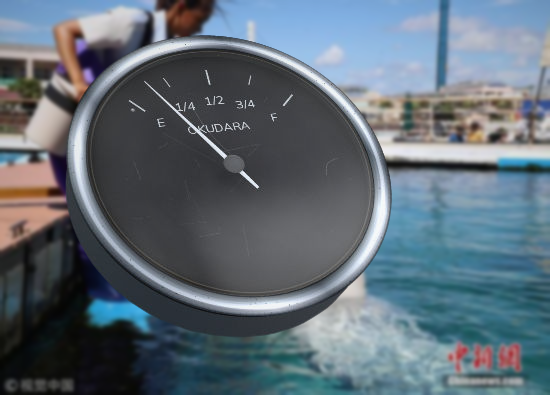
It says {"value": 0.125}
